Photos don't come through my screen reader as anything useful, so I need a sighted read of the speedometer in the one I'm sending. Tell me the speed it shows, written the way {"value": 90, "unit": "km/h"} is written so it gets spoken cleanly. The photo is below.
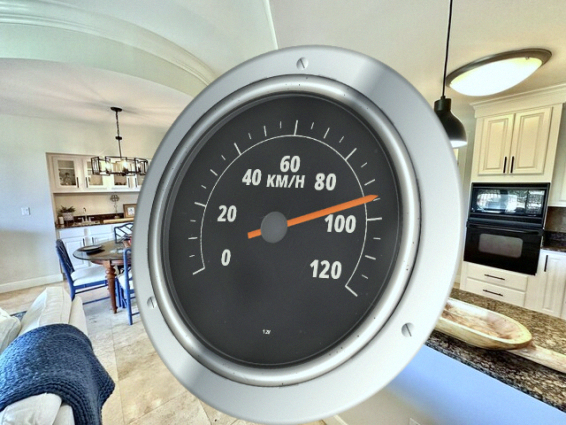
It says {"value": 95, "unit": "km/h"}
